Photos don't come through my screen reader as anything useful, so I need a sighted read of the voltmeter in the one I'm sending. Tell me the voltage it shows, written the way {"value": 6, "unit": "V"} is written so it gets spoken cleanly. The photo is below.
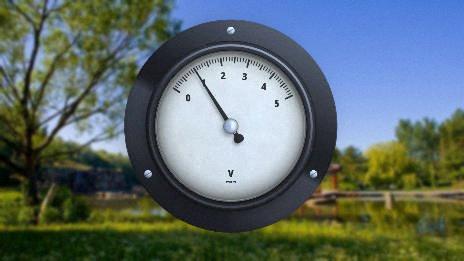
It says {"value": 1, "unit": "V"}
